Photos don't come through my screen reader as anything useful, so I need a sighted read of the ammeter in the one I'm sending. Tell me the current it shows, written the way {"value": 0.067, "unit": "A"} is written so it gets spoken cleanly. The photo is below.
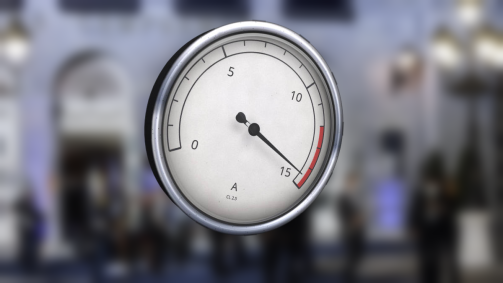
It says {"value": 14.5, "unit": "A"}
